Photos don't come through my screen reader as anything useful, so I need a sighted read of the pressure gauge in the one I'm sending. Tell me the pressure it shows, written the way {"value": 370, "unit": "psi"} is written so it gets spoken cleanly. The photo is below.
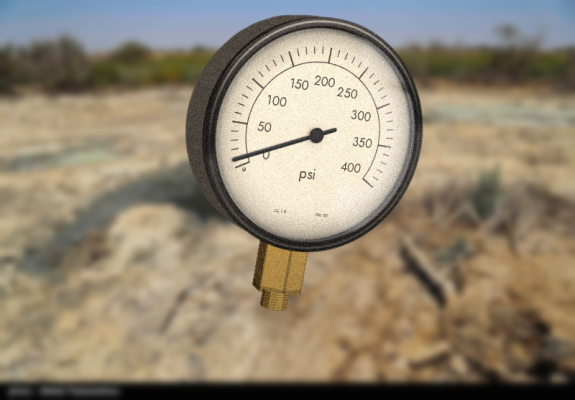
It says {"value": 10, "unit": "psi"}
